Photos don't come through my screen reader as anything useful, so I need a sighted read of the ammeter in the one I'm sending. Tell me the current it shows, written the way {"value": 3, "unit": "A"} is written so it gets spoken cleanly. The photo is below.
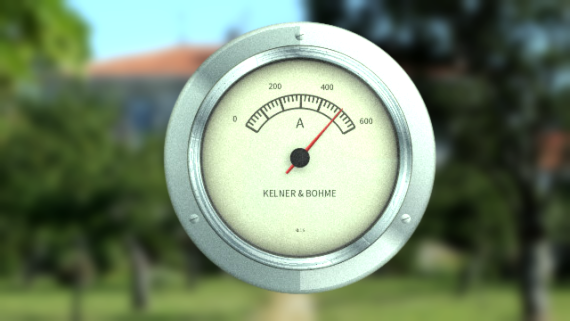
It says {"value": 500, "unit": "A"}
